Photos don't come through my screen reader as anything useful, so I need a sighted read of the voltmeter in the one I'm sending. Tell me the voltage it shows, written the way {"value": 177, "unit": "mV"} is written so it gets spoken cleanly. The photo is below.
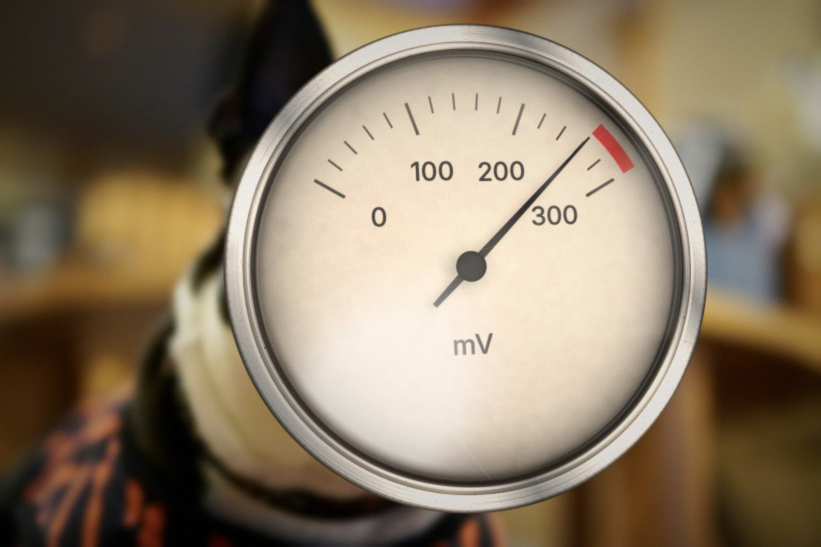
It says {"value": 260, "unit": "mV"}
